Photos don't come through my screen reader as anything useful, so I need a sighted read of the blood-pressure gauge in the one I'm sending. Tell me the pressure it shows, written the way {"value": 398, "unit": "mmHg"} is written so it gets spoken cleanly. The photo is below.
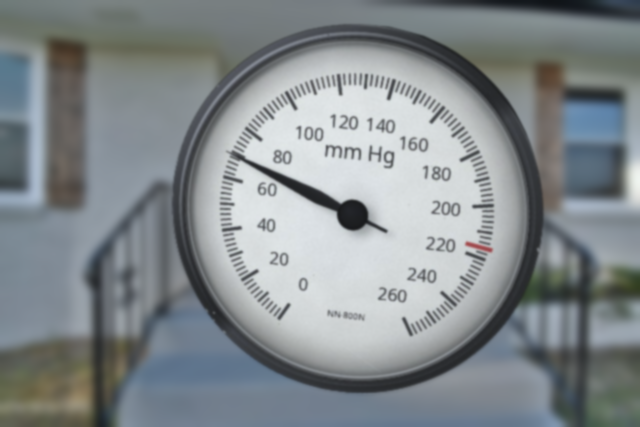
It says {"value": 70, "unit": "mmHg"}
